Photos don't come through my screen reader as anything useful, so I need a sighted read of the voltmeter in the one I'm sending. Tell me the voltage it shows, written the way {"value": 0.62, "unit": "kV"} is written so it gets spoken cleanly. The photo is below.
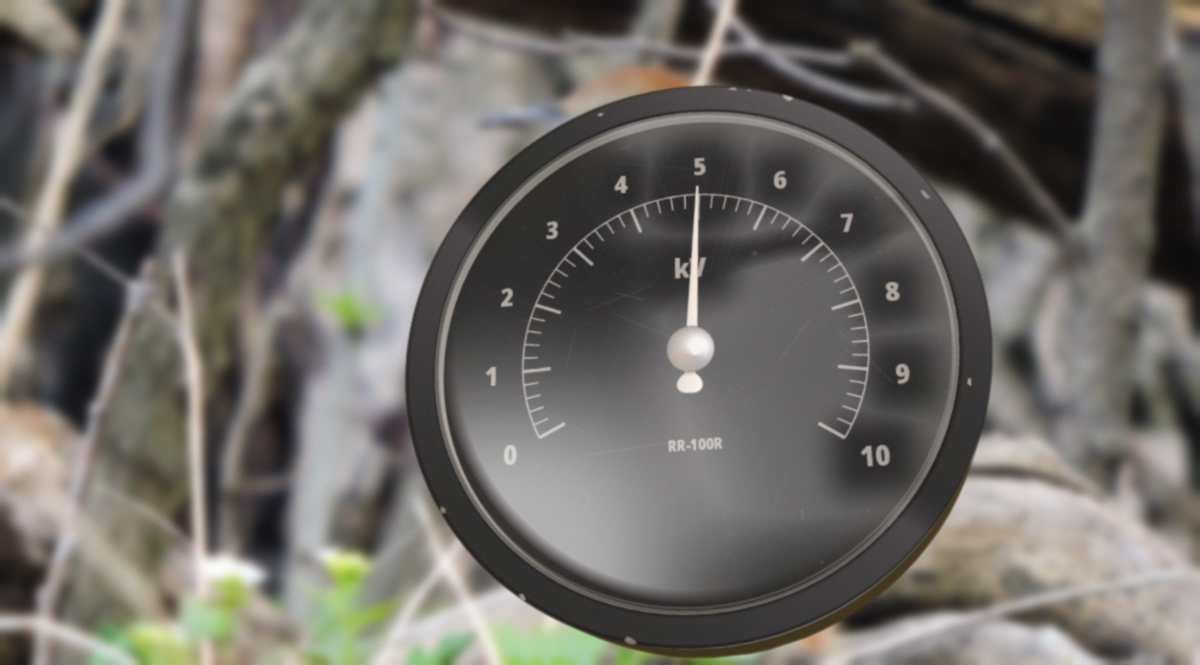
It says {"value": 5, "unit": "kV"}
